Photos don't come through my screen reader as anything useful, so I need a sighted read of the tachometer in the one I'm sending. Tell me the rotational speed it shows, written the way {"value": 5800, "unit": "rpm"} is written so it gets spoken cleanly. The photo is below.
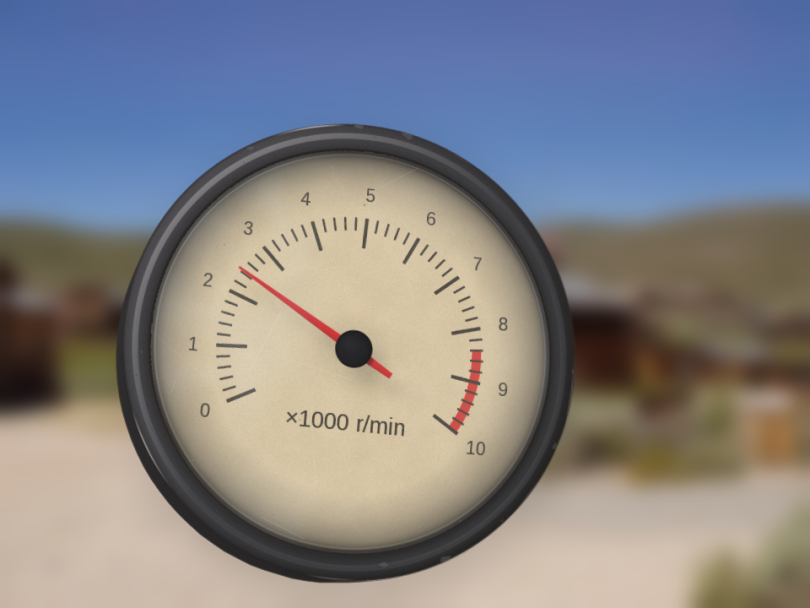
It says {"value": 2400, "unit": "rpm"}
